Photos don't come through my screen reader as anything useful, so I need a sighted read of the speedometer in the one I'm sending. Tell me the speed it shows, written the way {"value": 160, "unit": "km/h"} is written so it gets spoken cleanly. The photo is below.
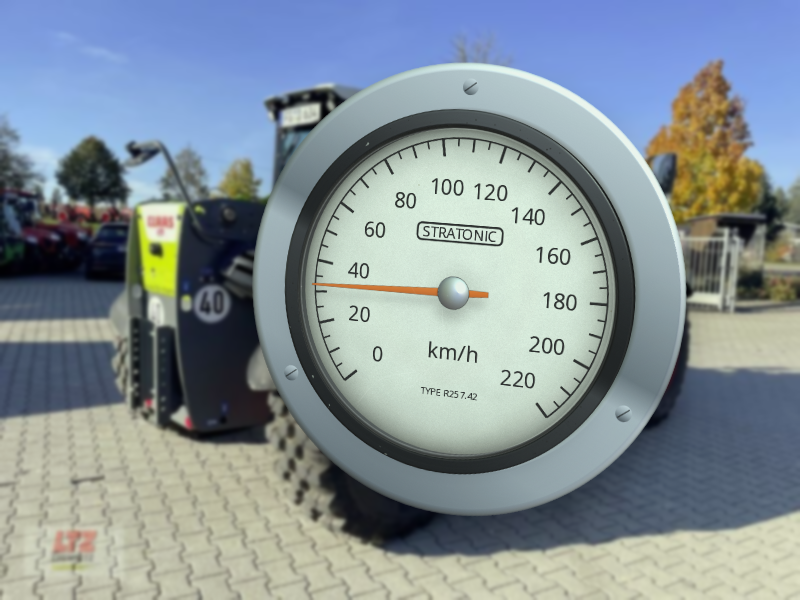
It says {"value": 32.5, "unit": "km/h"}
